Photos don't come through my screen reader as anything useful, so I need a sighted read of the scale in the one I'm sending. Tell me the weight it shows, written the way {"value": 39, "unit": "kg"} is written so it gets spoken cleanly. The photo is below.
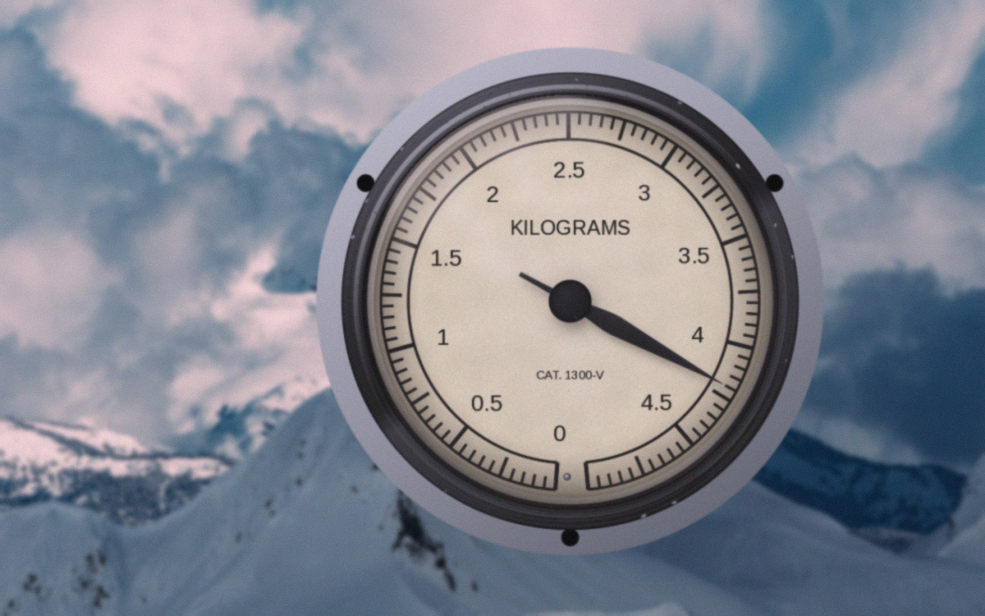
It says {"value": 4.2, "unit": "kg"}
